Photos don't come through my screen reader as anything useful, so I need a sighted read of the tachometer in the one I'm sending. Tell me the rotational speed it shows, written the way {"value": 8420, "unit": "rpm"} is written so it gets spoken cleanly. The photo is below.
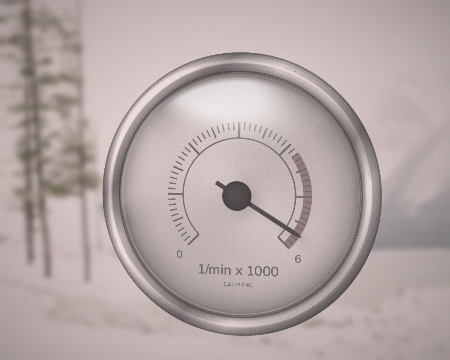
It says {"value": 5700, "unit": "rpm"}
